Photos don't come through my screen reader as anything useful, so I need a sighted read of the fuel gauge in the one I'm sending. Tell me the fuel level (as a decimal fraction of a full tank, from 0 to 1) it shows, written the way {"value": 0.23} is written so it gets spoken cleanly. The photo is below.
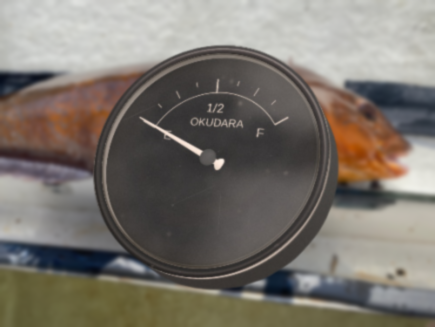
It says {"value": 0}
